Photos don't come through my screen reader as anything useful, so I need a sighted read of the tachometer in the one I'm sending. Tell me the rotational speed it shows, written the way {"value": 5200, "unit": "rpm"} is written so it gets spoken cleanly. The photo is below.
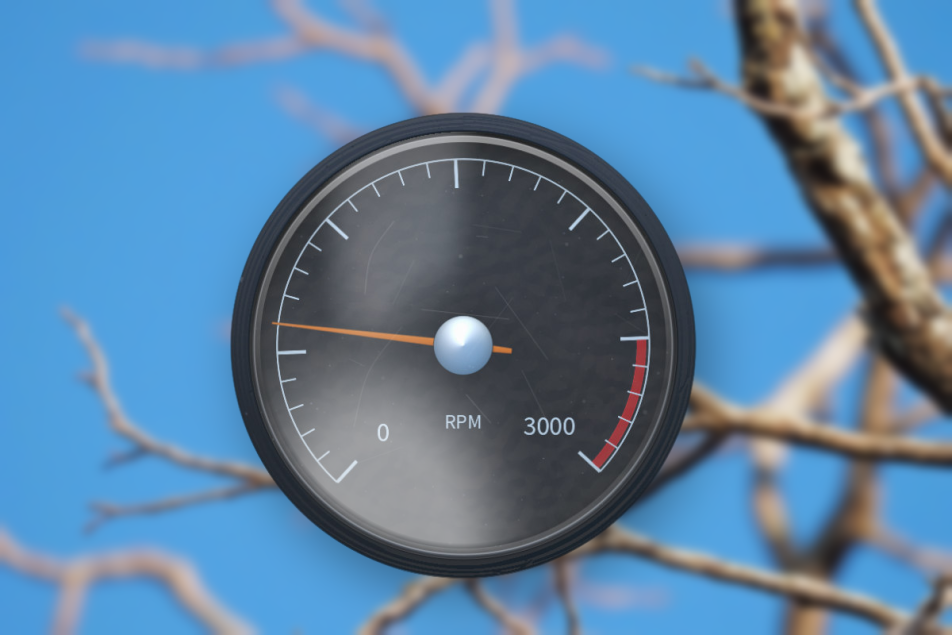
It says {"value": 600, "unit": "rpm"}
